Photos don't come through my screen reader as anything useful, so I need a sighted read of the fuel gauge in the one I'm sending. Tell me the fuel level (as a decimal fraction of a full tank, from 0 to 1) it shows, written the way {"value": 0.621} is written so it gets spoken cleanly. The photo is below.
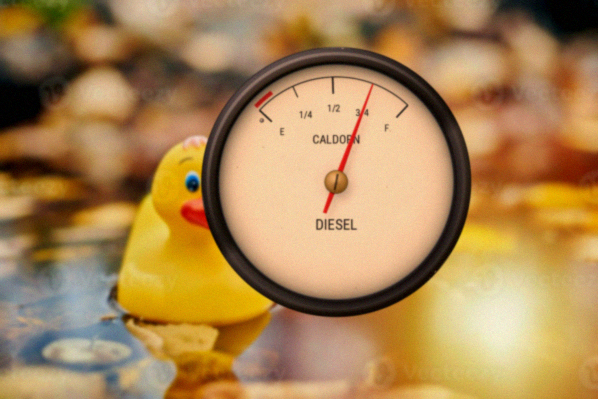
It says {"value": 0.75}
